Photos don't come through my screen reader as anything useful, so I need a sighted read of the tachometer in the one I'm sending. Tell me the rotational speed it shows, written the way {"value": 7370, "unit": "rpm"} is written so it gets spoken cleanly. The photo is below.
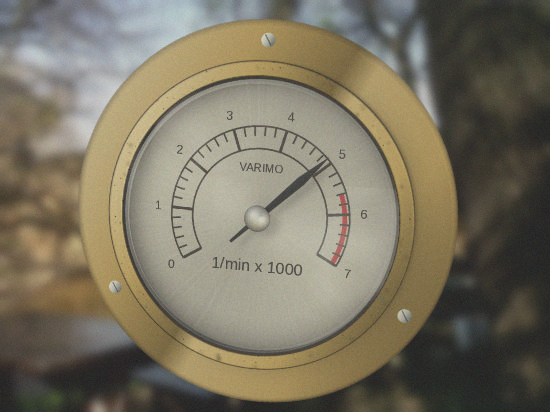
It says {"value": 4900, "unit": "rpm"}
